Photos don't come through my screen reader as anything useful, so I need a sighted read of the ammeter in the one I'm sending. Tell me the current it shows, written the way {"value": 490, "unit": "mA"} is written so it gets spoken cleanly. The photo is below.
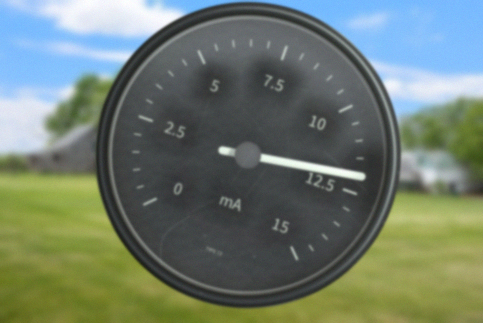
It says {"value": 12, "unit": "mA"}
